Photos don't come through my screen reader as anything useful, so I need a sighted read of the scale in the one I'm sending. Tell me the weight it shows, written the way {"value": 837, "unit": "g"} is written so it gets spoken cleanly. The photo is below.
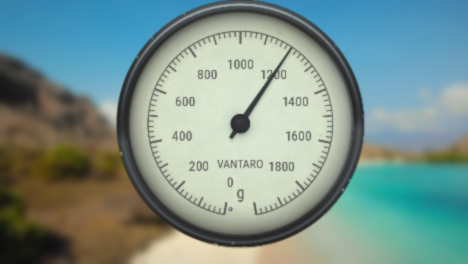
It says {"value": 1200, "unit": "g"}
